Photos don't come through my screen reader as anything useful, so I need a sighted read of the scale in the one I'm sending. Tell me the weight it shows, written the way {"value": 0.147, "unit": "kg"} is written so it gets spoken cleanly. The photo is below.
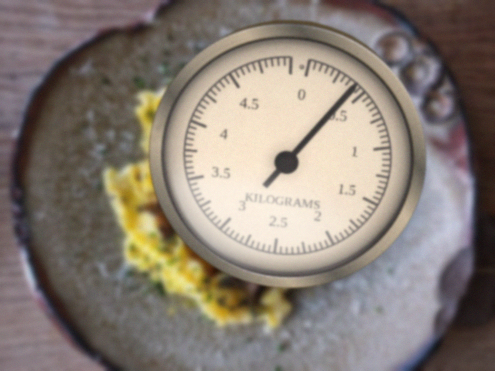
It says {"value": 0.4, "unit": "kg"}
